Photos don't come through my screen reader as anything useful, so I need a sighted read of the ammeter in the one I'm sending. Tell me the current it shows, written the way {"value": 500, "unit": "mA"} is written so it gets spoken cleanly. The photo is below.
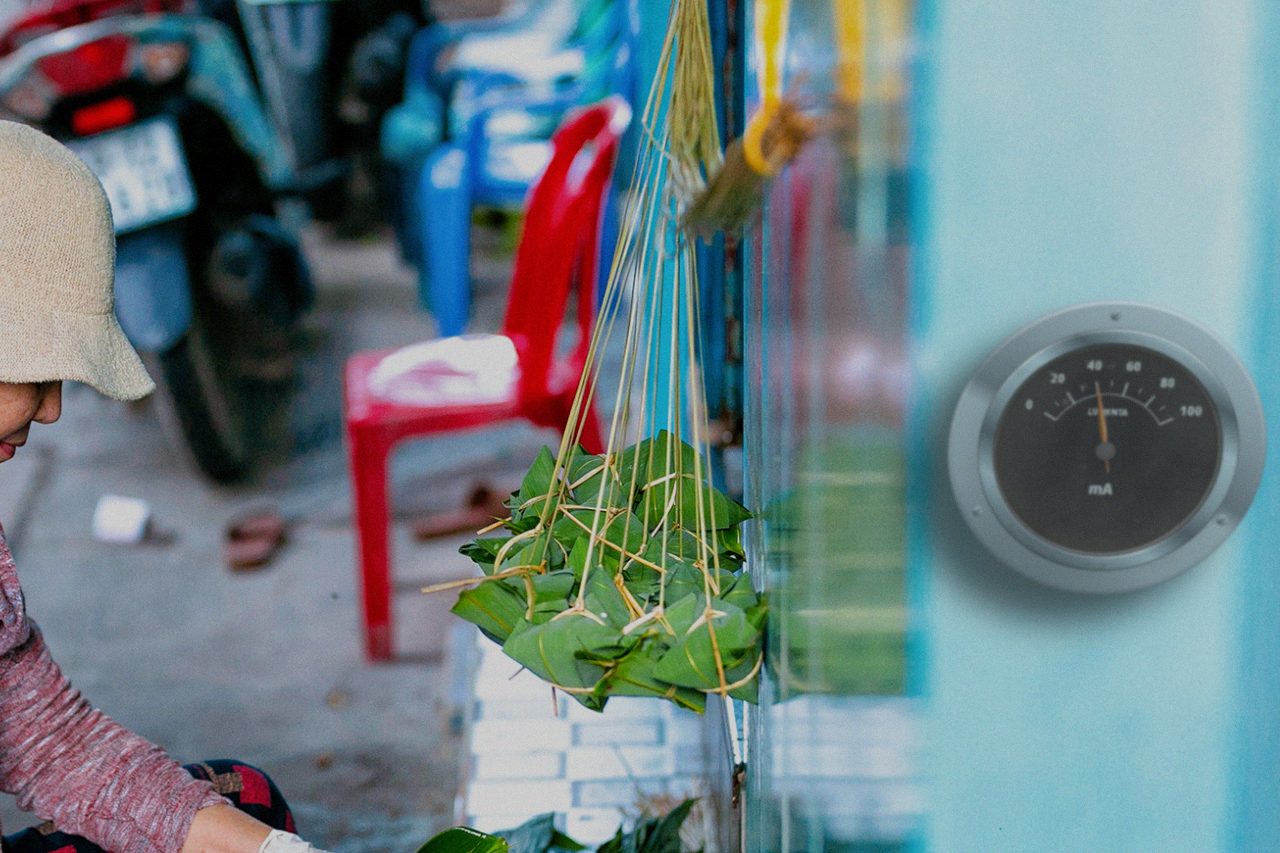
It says {"value": 40, "unit": "mA"}
